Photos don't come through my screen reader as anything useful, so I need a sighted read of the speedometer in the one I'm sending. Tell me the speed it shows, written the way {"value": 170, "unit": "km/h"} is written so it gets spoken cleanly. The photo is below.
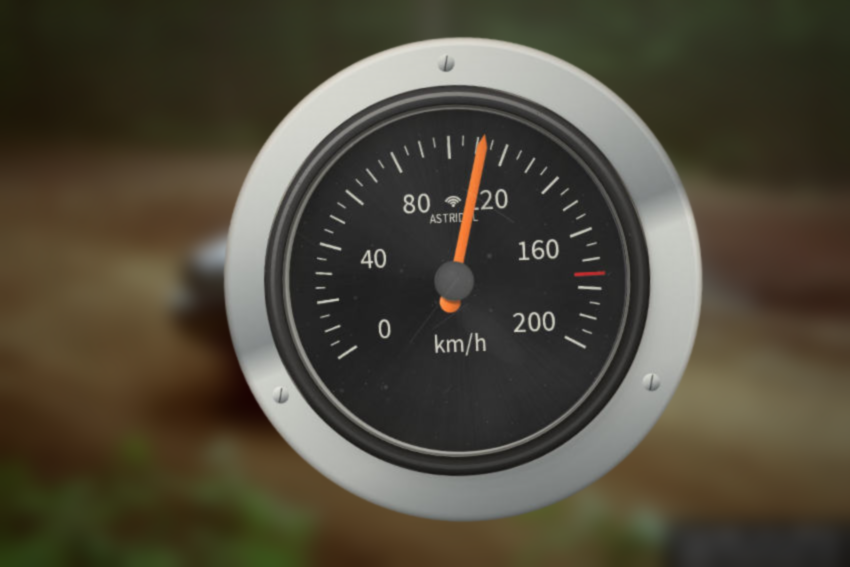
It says {"value": 112.5, "unit": "km/h"}
